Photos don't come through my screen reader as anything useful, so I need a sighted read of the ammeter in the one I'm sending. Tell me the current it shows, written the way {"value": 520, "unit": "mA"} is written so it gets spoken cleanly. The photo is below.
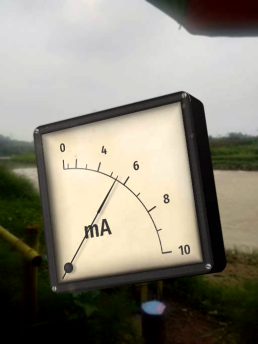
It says {"value": 5.5, "unit": "mA"}
